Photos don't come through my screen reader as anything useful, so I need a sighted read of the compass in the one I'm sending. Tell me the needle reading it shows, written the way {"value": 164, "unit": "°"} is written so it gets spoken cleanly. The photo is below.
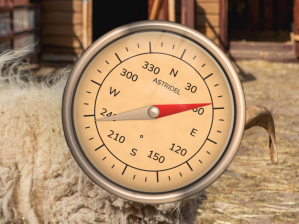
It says {"value": 55, "unit": "°"}
